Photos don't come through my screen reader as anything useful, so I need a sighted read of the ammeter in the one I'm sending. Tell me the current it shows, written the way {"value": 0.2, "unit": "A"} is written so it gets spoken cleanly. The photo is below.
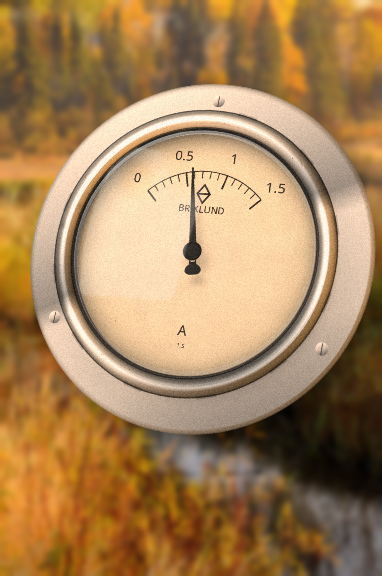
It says {"value": 0.6, "unit": "A"}
